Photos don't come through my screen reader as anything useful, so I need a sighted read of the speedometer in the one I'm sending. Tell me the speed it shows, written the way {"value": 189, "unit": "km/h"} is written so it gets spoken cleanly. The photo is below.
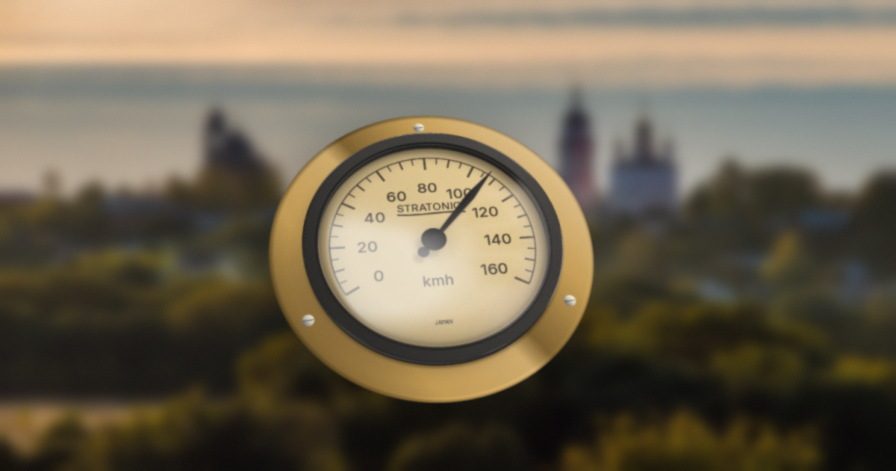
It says {"value": 107.5, "unit": "km/h"}
